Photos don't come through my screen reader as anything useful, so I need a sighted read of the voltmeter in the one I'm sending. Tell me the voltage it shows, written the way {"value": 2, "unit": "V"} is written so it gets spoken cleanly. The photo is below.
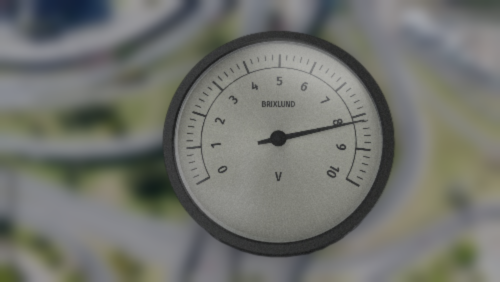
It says {"value": 8.2, "unit": "V"}
